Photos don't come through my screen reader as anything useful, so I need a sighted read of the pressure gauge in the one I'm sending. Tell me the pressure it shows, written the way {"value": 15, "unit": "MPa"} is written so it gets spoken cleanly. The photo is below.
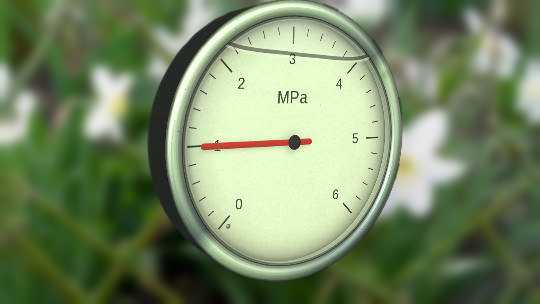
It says {"value": 1, "unit": "MPa"}
